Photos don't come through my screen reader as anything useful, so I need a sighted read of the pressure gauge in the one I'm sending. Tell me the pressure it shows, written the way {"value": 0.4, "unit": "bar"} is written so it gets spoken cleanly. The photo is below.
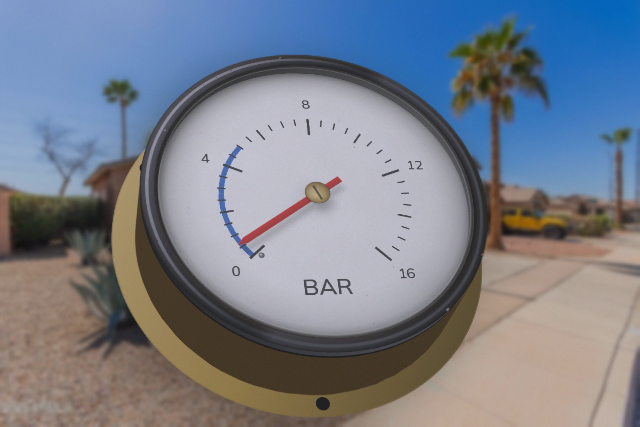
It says {"value": 0.5, "unit": "bar"}
